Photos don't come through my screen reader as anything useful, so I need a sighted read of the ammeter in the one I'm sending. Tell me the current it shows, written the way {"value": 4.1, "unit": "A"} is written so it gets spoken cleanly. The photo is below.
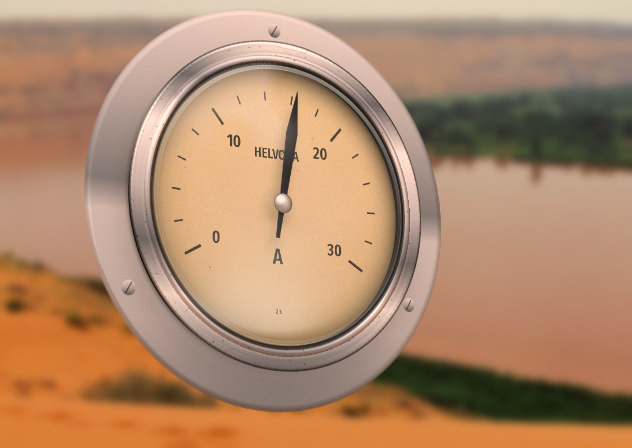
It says {"value": 16, "unit": "A"}
